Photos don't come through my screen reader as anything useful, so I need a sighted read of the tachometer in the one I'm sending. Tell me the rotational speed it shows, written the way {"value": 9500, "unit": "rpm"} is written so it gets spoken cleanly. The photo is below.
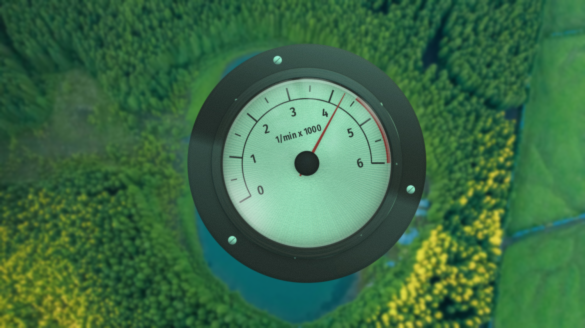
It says {"value": 4250, "unit": "rpm"}
